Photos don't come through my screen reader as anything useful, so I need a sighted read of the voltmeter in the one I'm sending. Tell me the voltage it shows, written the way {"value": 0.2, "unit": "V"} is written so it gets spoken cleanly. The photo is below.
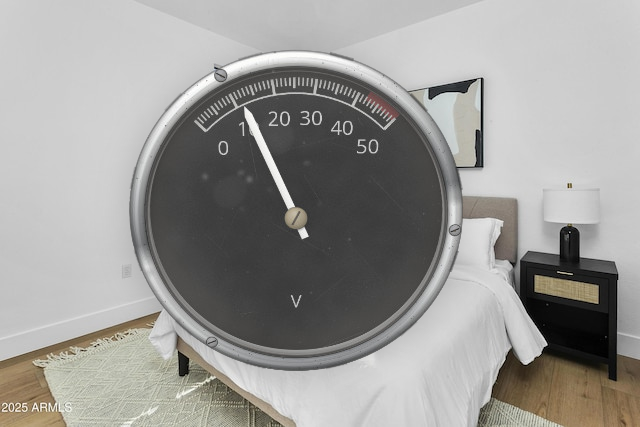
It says {"value": 12, "unit": "V"}
